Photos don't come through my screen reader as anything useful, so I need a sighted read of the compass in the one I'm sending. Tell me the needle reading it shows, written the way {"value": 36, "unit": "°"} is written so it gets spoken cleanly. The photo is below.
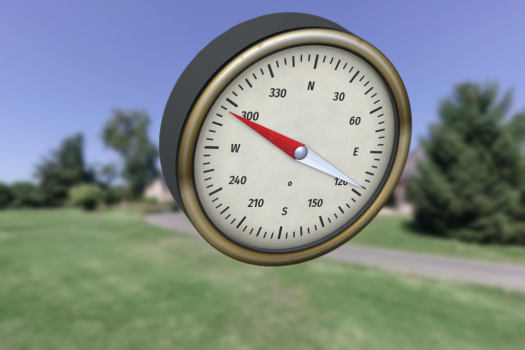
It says {"value": 295, "unit": "°"}
